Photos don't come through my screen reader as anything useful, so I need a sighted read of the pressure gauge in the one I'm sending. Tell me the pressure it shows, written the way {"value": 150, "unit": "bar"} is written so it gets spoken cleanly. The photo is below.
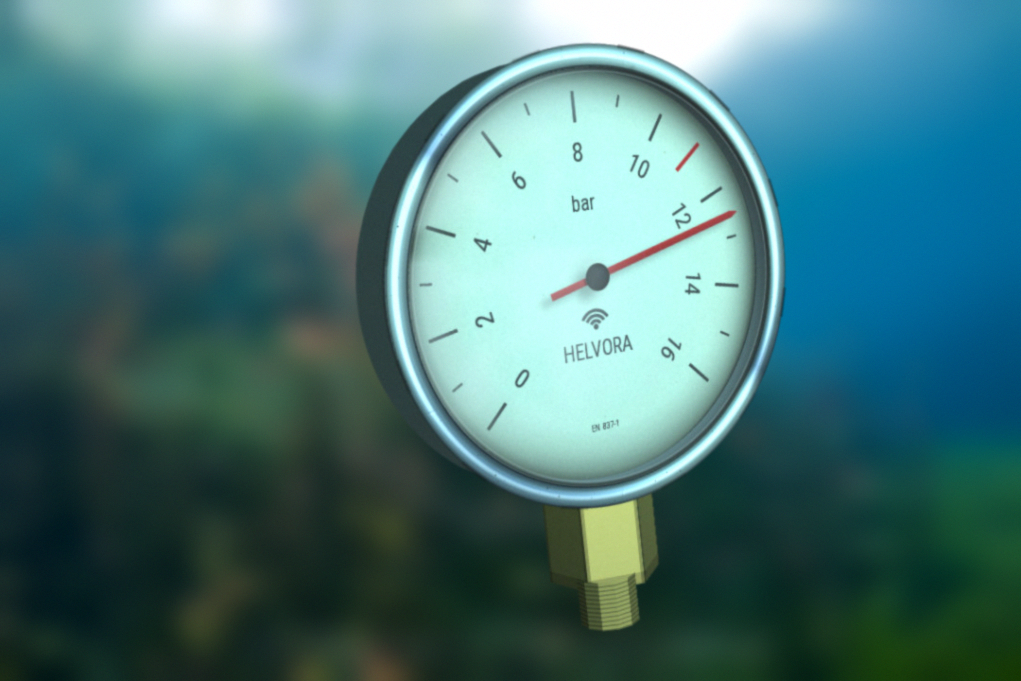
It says {"value": 12.5, "unit": "bar"}
